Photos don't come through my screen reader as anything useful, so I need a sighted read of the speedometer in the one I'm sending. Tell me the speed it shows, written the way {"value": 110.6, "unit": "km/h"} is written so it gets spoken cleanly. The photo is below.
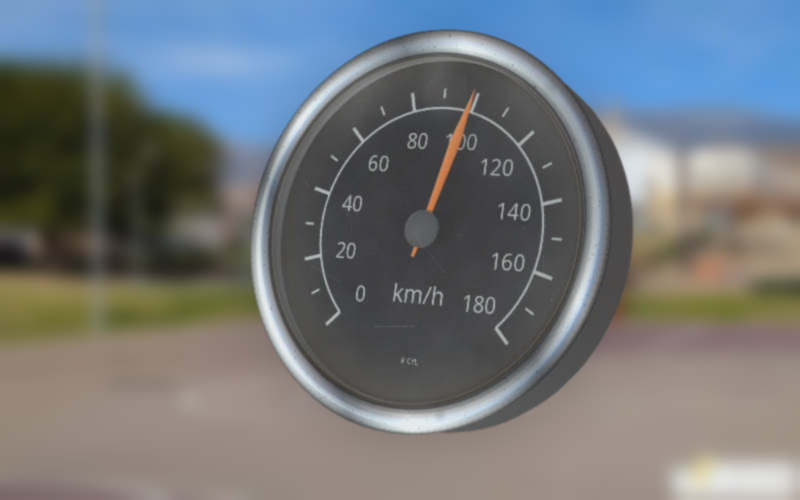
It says {"value": 100, "unit": "km/h"}
